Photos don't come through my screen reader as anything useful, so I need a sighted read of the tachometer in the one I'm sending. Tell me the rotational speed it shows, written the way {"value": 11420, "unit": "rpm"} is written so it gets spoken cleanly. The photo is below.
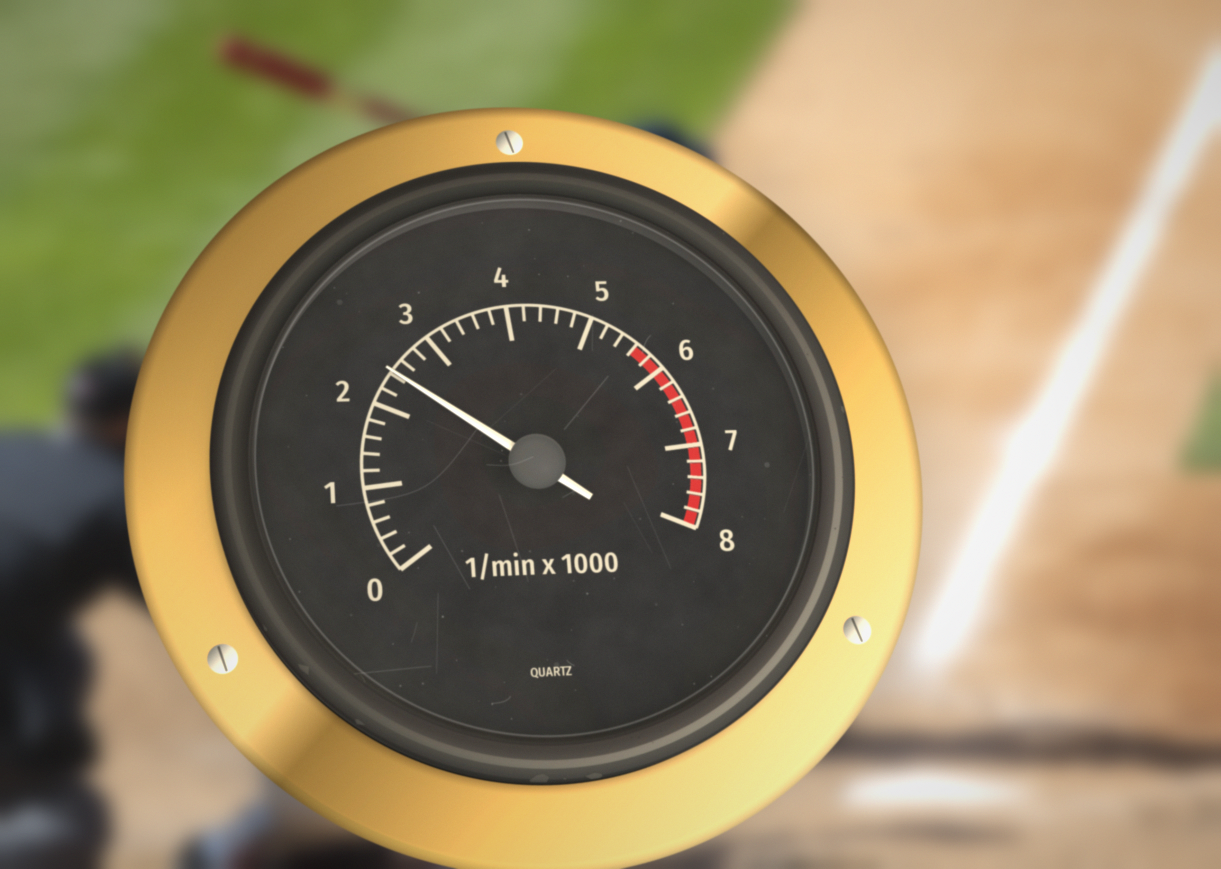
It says {"value": 2400, "unit": "rpm"}
